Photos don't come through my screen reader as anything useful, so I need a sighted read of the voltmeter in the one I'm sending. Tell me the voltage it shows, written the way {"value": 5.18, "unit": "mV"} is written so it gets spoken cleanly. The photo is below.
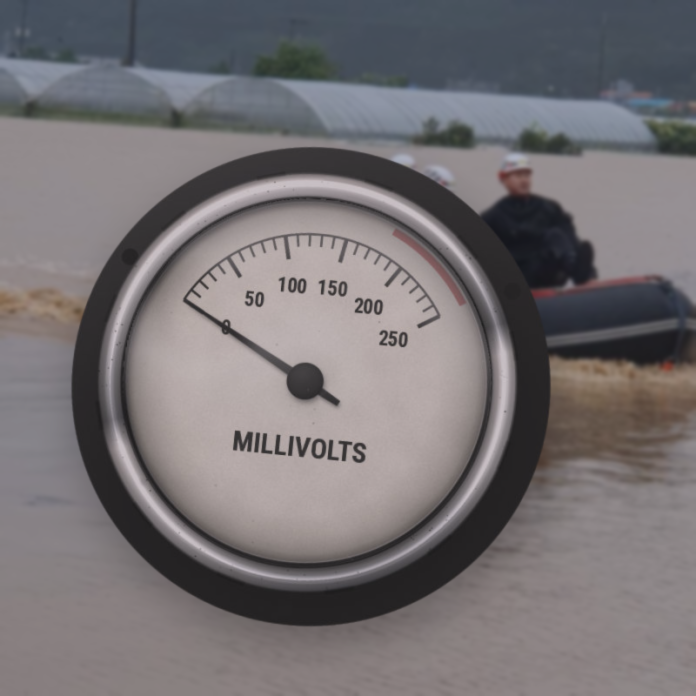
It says {"value": 0, "unit": "mV"}
